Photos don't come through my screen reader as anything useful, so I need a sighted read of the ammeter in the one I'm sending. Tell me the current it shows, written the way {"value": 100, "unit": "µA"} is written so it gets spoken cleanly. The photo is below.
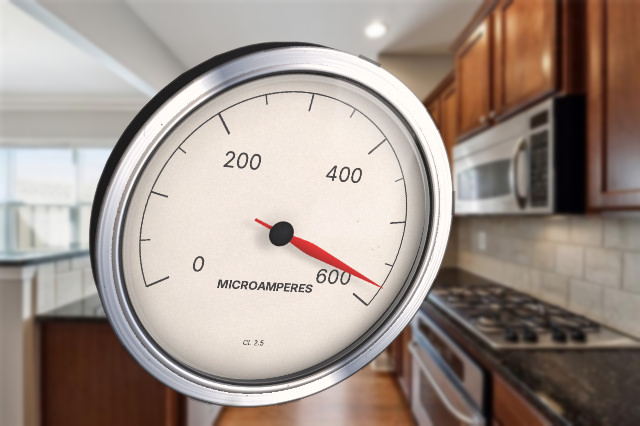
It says {"value": 575, "unit": "µA"}
